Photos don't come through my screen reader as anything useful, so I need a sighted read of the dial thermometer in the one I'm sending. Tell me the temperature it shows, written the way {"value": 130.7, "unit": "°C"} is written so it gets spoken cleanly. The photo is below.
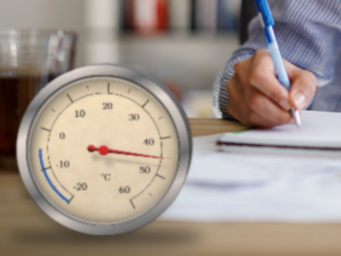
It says {"value": 45, "unit": "°C"}
